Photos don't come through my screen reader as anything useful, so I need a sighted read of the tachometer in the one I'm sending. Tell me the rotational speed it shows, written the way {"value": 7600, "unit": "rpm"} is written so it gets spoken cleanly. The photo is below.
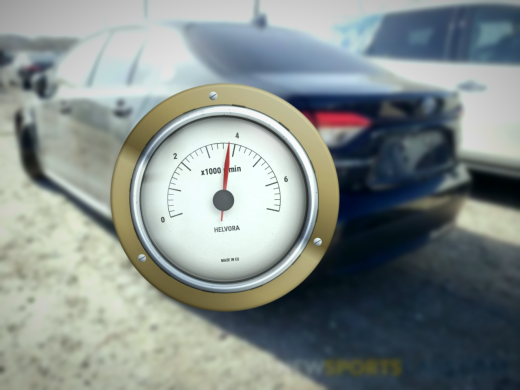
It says {"value": 3800, "unit": "rpm"}
